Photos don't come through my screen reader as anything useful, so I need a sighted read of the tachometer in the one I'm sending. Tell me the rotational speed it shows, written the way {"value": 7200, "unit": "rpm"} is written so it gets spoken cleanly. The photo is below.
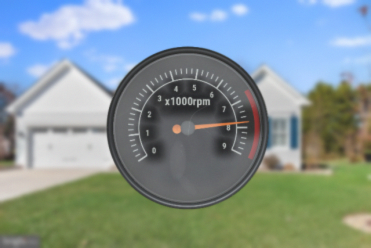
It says {"value": 7800, "unit": "rpm"}
